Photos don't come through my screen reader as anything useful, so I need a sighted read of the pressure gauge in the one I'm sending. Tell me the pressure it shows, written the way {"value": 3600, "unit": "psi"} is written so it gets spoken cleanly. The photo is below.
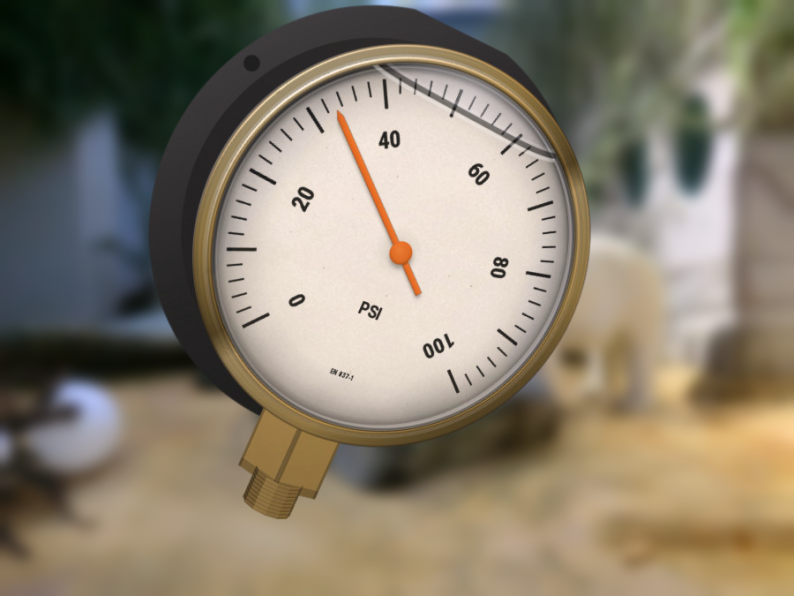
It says {"value": 33, "unit": "psi"}
